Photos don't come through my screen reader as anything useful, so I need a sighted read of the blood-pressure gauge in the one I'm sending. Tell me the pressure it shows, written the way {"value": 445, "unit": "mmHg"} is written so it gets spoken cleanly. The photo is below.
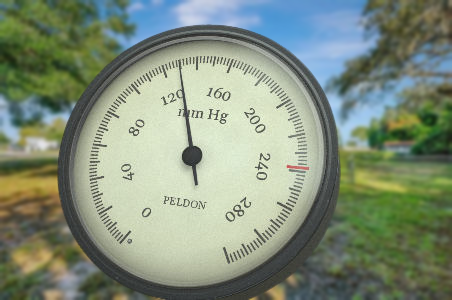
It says {"value": 130, "unit": "mmHg"}
